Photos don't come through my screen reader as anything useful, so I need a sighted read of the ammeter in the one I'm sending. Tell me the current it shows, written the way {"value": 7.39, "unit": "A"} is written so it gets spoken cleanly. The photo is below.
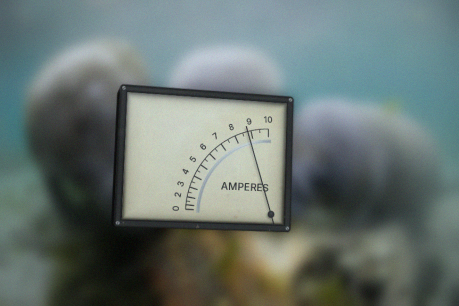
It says {"value": 8.75, "unit": "A"}
